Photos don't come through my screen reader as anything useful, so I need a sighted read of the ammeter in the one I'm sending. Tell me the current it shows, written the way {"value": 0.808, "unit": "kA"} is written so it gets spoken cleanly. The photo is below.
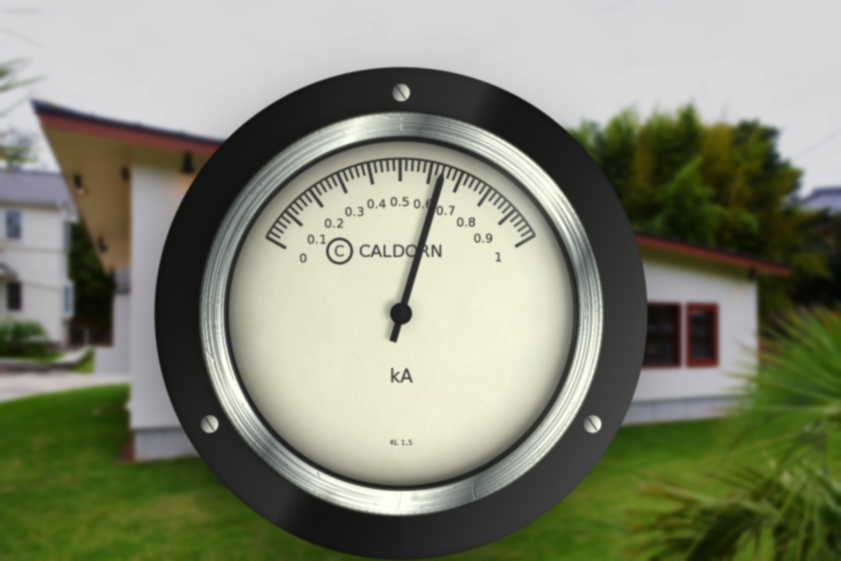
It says {"value": 0.64, "unit": "kA"}
